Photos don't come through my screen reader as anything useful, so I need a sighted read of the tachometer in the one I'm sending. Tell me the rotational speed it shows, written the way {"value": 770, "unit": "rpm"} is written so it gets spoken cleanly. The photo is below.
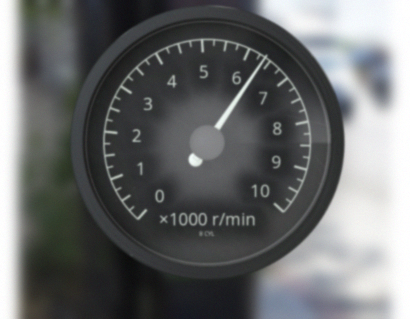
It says {"value": 6375, "unit": "rpm"}
